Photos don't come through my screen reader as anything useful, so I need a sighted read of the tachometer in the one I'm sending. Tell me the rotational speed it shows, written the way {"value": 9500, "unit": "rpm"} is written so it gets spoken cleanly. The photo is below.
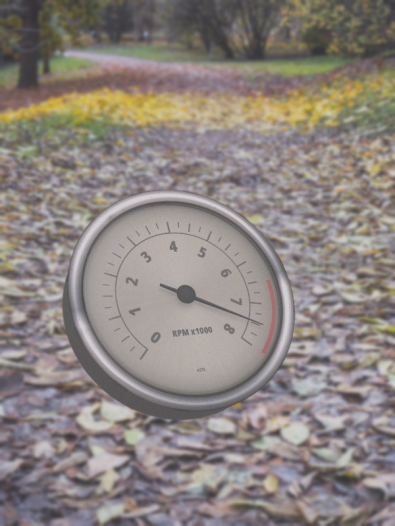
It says {"value": 7500, "unit": "rpm"}
